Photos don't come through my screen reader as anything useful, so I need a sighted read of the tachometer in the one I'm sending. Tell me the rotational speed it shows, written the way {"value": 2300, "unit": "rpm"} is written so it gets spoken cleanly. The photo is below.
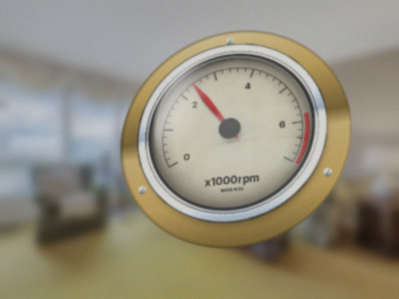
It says {"value": 2400, "unit": "rpm"}
